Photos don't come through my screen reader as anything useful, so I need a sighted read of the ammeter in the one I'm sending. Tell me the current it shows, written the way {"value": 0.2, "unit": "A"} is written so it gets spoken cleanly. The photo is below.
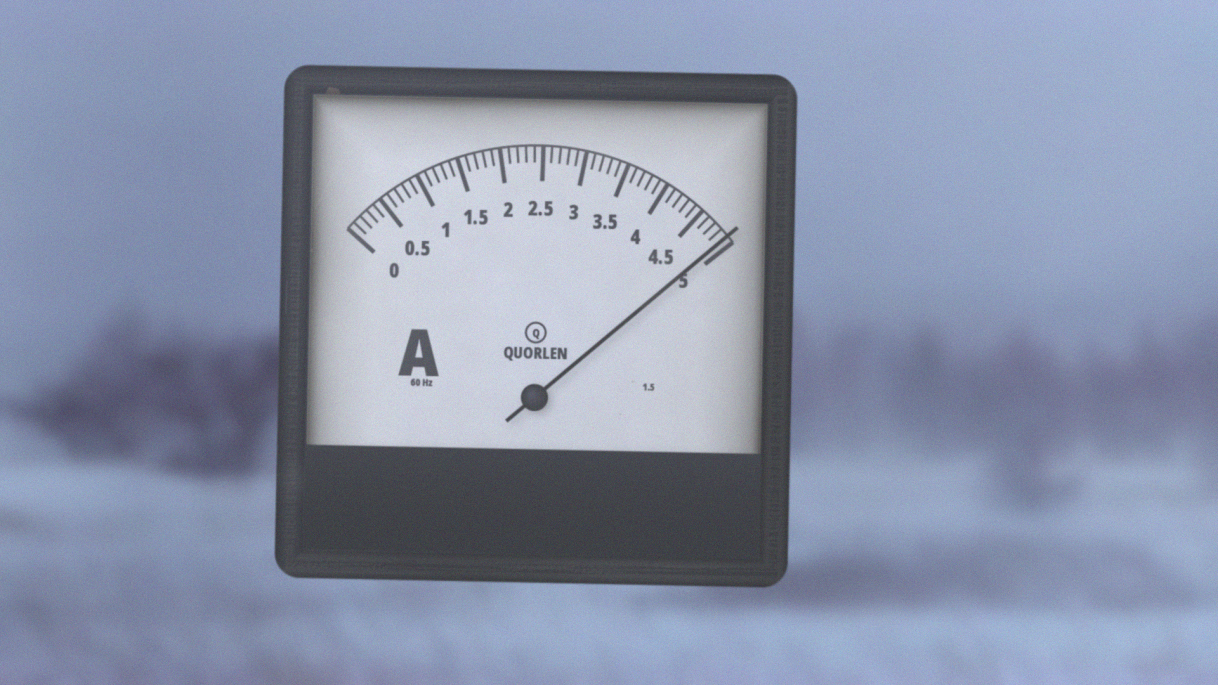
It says {"value": 4.9, "unit": "A"}
